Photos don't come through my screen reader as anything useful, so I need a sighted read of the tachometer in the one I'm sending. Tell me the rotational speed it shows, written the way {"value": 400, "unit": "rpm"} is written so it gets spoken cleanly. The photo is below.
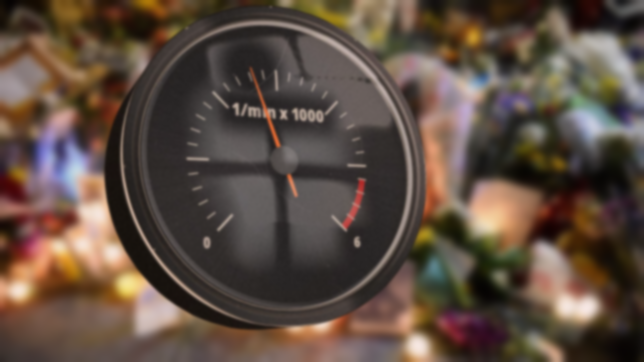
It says {"value": 2600, "unit": "rpm"}
